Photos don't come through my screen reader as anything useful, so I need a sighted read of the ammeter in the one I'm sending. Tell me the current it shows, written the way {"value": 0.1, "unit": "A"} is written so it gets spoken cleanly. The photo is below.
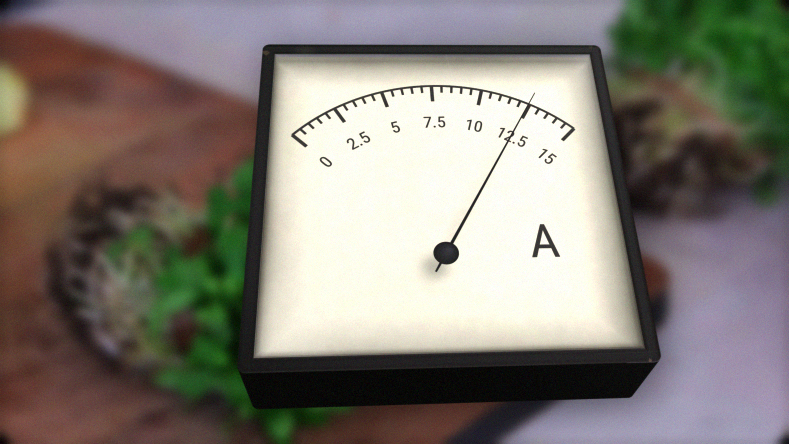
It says {"value": 12.5, "unit": "A"}
